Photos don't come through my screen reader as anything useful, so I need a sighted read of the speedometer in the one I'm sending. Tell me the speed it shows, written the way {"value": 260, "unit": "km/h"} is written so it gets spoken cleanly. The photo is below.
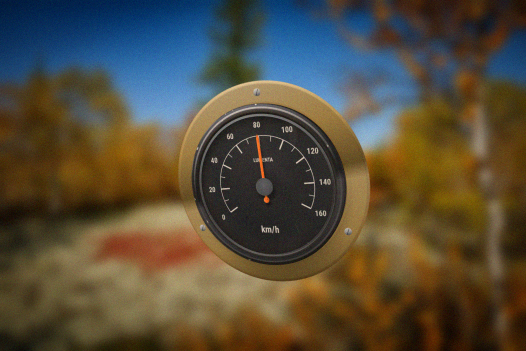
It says {"value": 80, "unit": "km/h"}
